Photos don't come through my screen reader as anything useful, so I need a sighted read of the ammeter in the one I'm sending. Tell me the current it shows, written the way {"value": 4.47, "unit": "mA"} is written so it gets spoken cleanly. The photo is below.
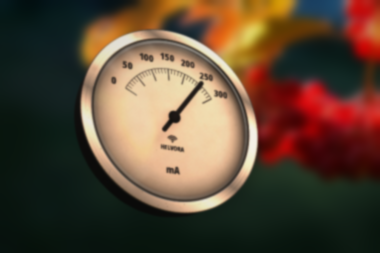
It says {"value": 250, "unit": "mA"}
